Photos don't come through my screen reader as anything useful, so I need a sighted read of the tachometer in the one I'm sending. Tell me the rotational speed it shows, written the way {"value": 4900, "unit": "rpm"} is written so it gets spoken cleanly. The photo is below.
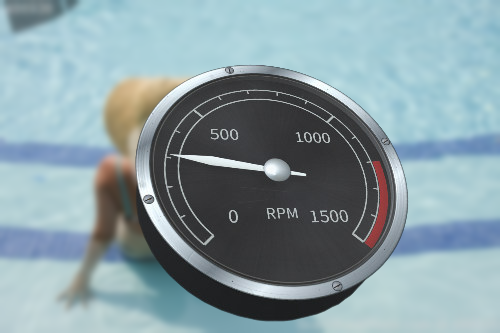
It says {"value": 300, "unit": "rpm"}
